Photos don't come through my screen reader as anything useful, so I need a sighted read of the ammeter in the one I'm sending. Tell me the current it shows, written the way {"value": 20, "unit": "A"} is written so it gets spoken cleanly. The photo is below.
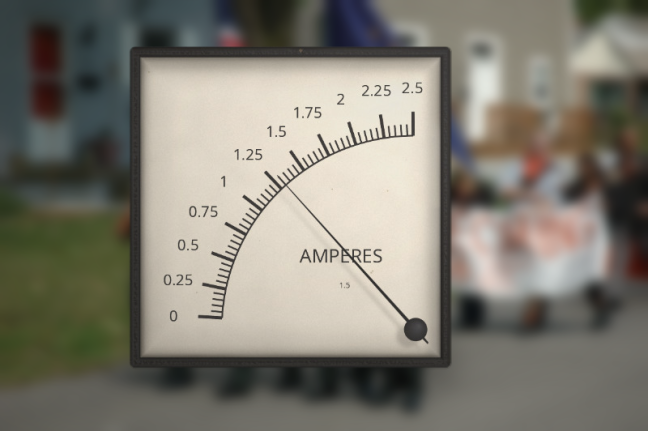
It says {"value": 1.3, "unit": "A"}
